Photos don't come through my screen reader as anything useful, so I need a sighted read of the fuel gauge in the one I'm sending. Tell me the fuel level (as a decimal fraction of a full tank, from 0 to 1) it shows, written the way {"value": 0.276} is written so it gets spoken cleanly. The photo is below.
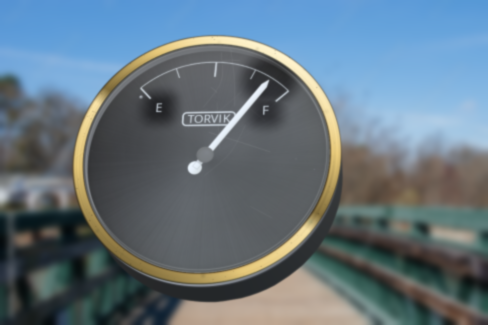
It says {"value": 0.875}
